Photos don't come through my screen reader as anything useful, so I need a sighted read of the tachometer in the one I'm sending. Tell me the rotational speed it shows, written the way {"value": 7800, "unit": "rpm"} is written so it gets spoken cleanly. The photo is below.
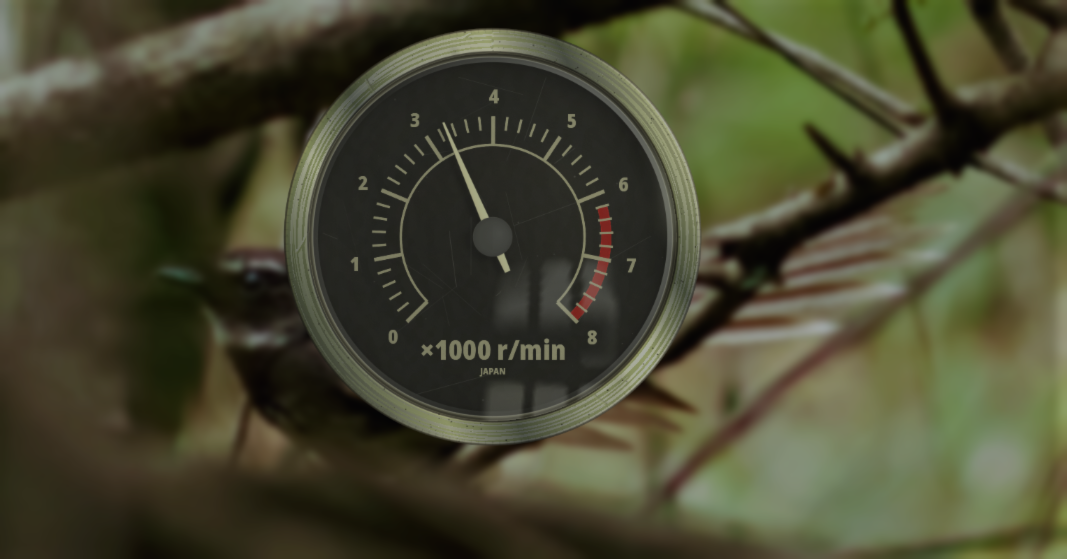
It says {"value": 3300, "unit": "rpm"}
